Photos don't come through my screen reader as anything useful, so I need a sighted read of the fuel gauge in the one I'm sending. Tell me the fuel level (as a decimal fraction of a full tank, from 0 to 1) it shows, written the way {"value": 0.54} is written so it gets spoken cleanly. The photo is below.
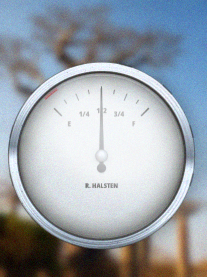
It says {"value": 0.5}
